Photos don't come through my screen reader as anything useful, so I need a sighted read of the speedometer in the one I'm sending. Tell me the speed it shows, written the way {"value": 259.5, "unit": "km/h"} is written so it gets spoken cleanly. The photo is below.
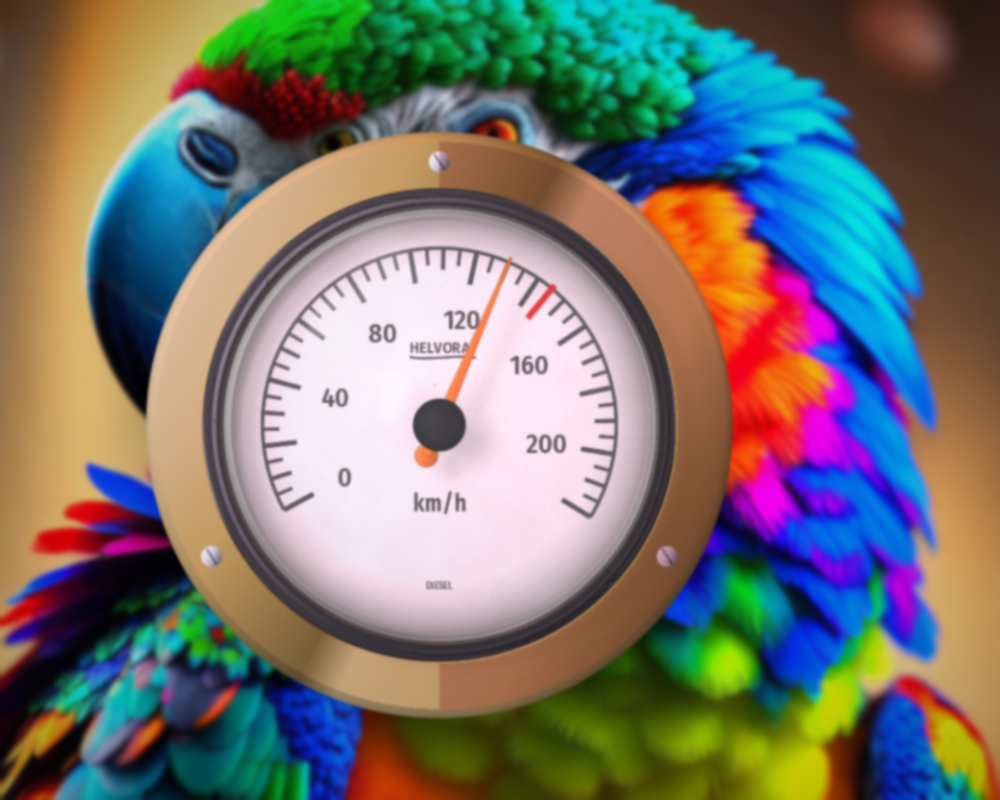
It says {"value": 130, "unit": "km/h"}
